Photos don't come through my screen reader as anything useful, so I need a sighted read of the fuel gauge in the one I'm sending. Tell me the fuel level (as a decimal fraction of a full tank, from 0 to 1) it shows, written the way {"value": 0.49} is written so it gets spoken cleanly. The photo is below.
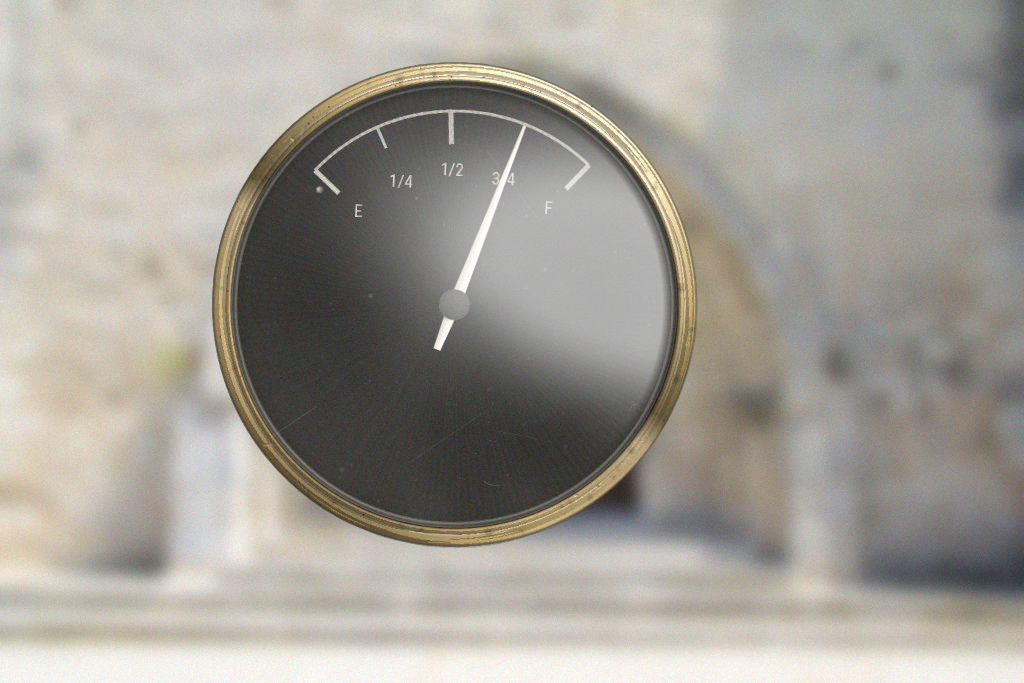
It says {"value": 0.75}
